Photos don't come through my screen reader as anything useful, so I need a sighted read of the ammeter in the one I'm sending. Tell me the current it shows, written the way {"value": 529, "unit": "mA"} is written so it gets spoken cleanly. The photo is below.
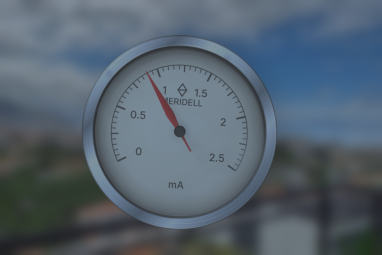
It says {"value": 0.9, "unit": "mA"}
